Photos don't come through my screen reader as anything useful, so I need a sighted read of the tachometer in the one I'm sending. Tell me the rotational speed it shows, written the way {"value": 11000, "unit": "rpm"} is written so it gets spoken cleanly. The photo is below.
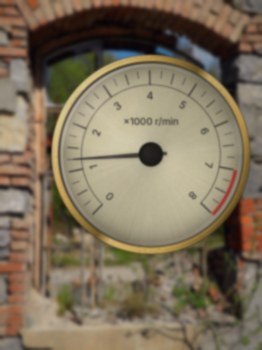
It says {"value": 1250, "unit": "rpm"}
